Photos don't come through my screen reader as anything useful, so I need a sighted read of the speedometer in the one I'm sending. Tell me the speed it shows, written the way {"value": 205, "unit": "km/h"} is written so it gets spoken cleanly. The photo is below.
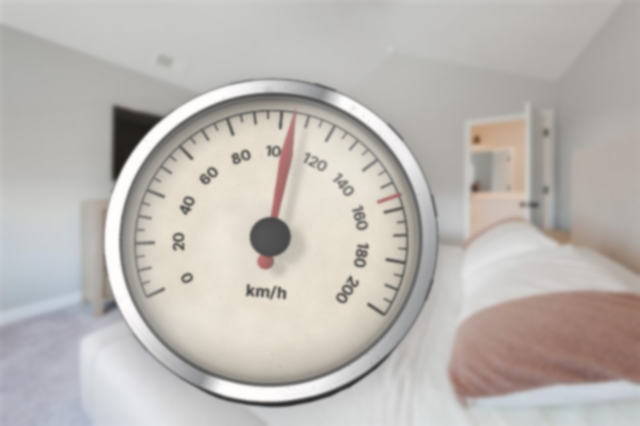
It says {"value": 105, "unit": "km/h"}
